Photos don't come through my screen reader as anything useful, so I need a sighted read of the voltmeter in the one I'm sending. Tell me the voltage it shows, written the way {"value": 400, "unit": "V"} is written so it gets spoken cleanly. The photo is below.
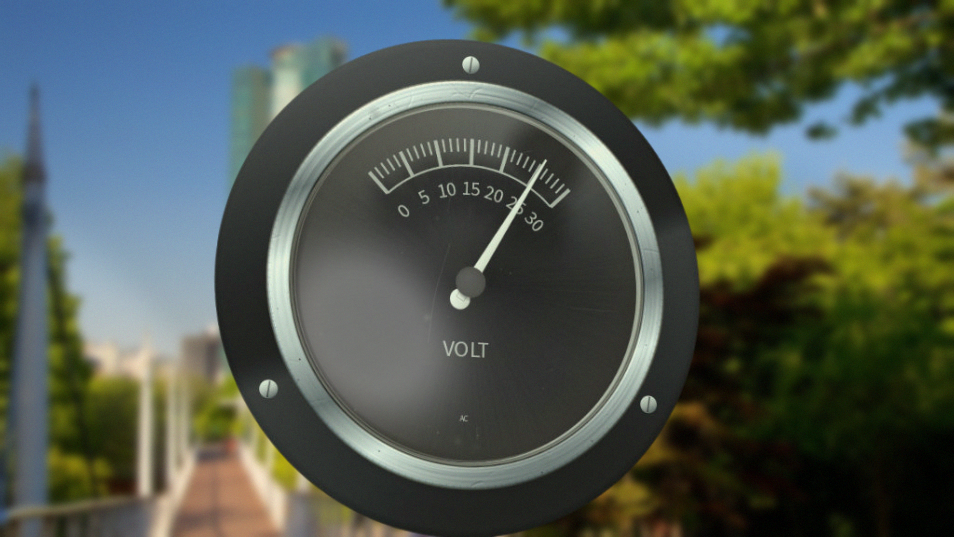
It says {"value": 25, "unit": "V"}
